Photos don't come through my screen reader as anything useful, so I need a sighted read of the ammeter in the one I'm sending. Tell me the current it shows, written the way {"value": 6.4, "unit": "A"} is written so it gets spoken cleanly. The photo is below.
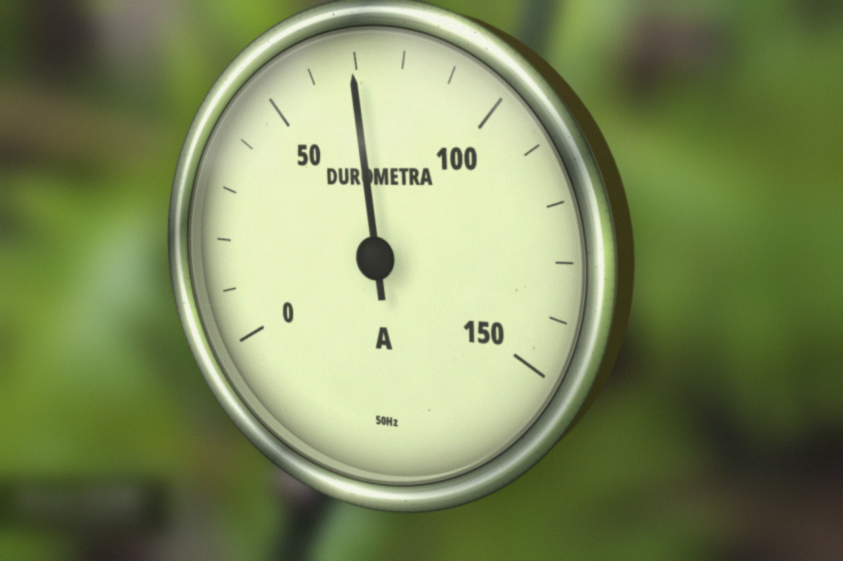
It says {"value": 70, "unit": "A"}
